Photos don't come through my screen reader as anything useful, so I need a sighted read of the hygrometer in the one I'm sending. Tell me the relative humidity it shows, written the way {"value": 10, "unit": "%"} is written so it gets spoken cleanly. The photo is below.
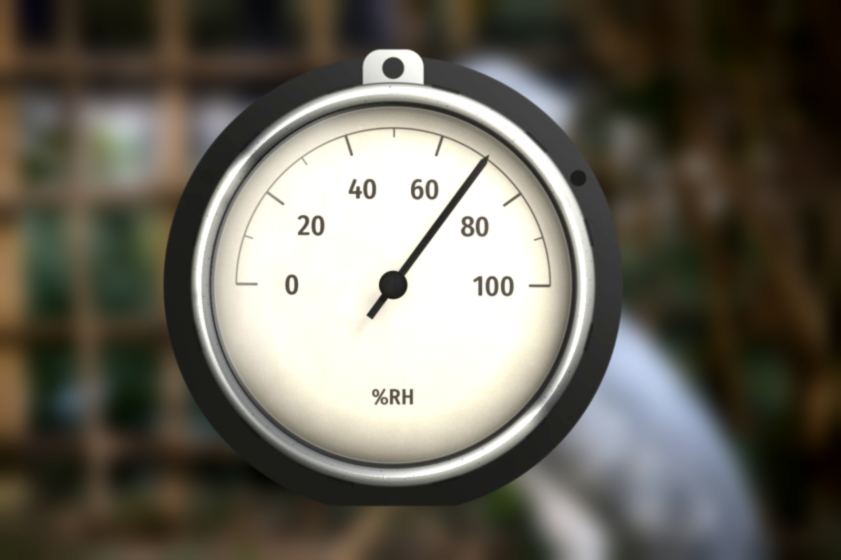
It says {"value": 70, "unit": "%"}
